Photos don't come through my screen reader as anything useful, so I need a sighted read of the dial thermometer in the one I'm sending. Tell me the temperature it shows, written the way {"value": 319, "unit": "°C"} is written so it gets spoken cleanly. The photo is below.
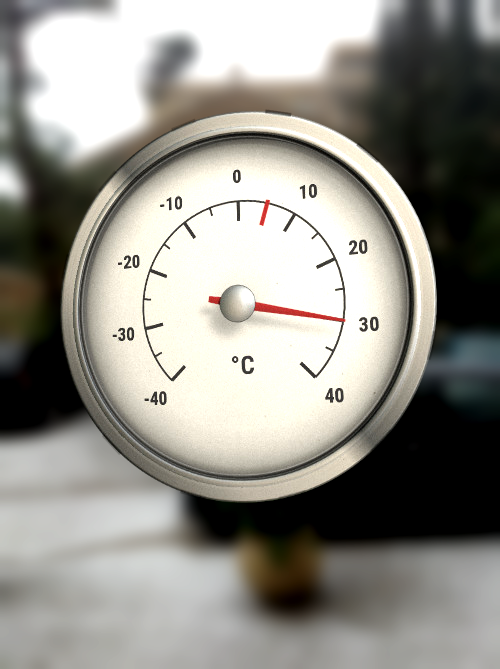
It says {"value": 30, "unit": "°C"}
